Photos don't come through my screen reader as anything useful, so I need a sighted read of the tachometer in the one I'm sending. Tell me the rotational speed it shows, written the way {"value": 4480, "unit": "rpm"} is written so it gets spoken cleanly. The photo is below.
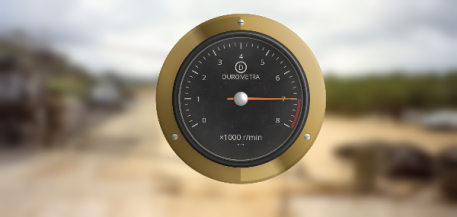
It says {"value": 7000, "unit": "rpm"}
